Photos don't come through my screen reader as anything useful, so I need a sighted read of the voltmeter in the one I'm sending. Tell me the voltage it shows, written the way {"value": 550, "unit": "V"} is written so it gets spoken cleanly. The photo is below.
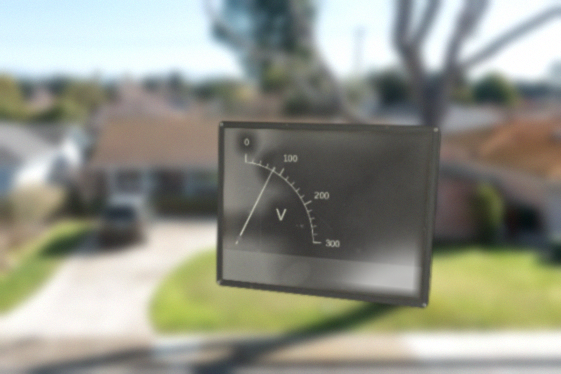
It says {"value": 80, "unit": "V"}
